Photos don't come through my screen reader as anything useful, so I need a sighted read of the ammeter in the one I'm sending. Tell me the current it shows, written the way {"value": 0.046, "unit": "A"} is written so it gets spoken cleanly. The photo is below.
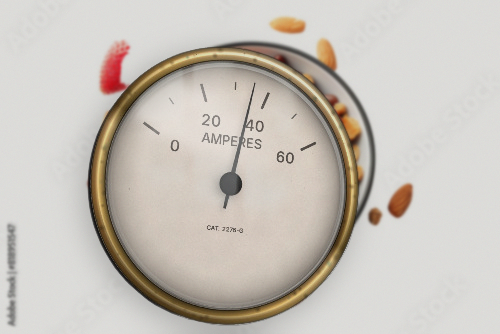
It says {"value": 35, "unit": "A"}
